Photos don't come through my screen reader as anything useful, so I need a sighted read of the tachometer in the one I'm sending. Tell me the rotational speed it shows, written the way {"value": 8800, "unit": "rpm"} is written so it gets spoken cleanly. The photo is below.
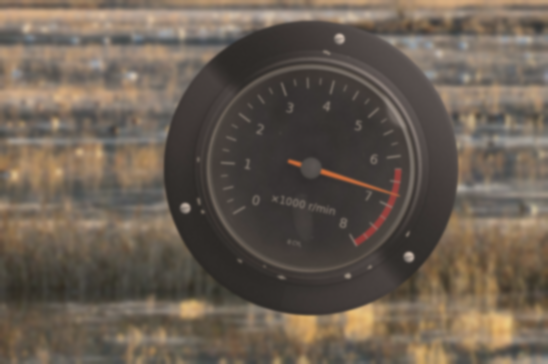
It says {"value": 6750, "unit": "rpm"}
